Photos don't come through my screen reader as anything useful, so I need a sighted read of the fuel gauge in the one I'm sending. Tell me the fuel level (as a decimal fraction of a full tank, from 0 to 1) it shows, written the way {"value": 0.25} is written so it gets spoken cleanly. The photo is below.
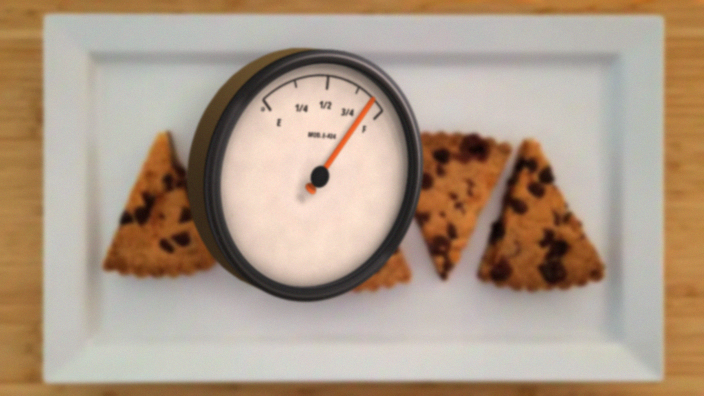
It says {"value": 0.875}
